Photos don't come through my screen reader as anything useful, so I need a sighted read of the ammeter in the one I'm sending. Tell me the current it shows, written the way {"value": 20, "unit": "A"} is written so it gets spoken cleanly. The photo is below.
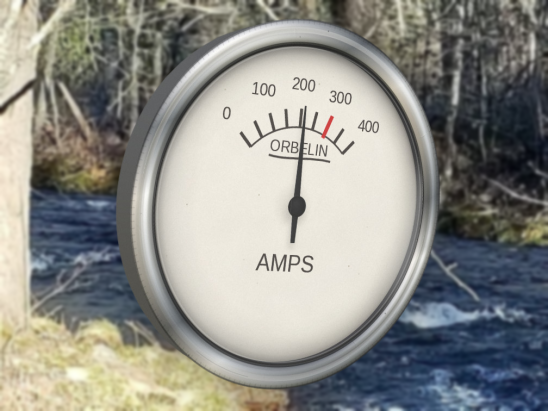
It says {"value": 200, "unit": "A"}
